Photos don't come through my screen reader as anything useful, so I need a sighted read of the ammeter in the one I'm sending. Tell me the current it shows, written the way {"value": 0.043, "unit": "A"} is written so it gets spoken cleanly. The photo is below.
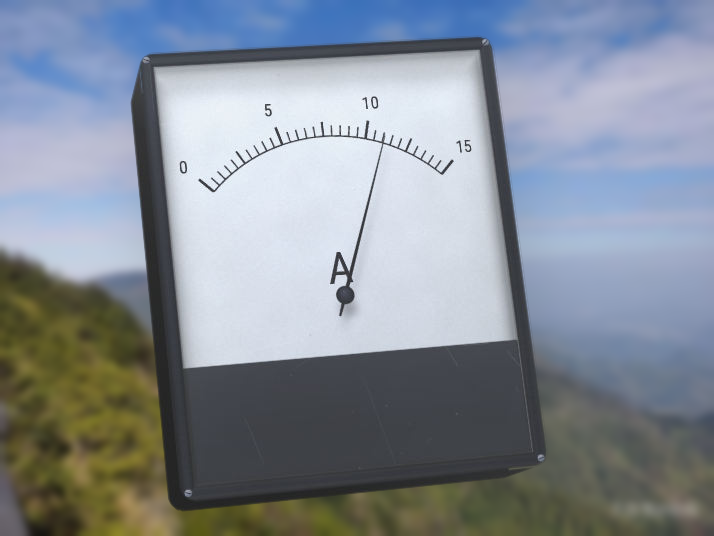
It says {"value": 11, "unit": "A"}
